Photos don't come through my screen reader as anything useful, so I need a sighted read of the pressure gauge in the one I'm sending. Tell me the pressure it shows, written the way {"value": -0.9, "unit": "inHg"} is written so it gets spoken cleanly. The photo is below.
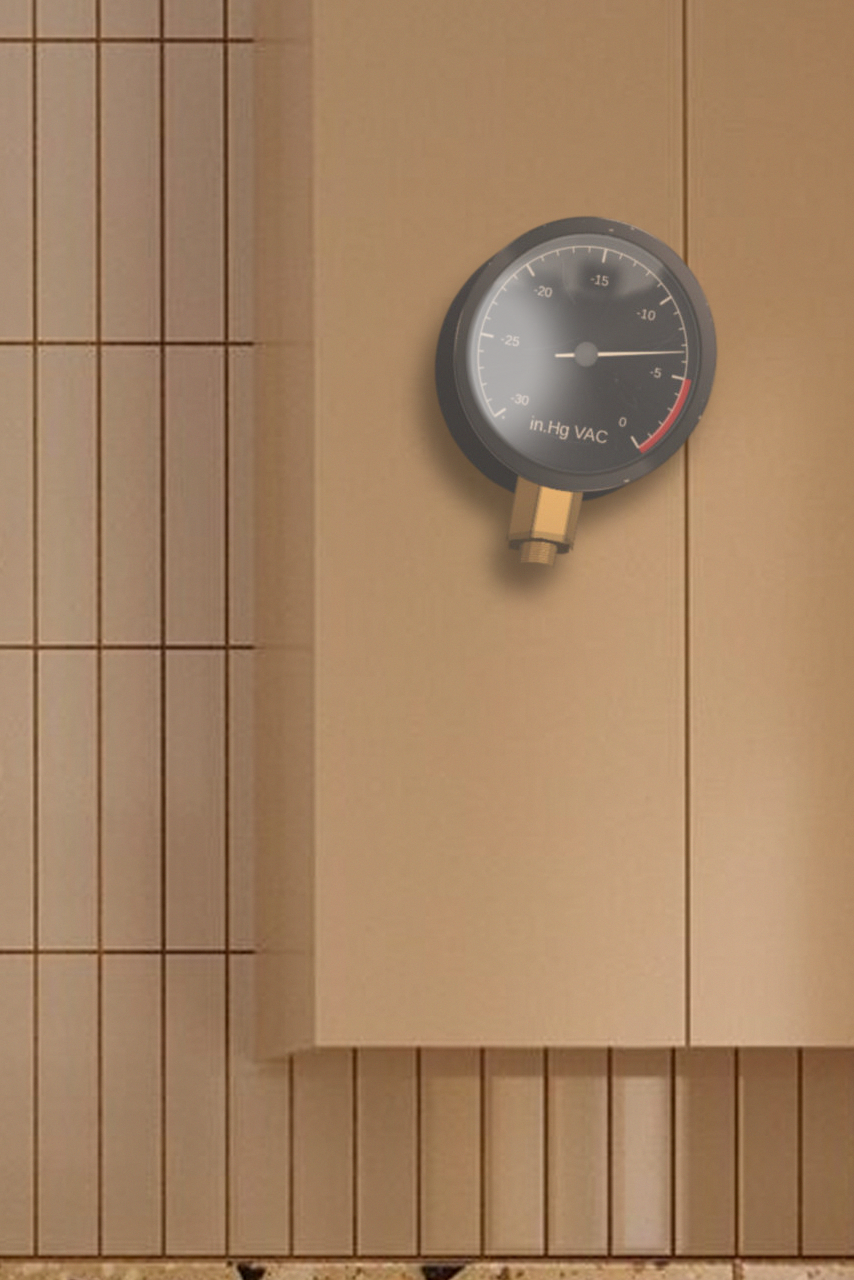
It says {"value": -6.5, "unit": "inHg"}
